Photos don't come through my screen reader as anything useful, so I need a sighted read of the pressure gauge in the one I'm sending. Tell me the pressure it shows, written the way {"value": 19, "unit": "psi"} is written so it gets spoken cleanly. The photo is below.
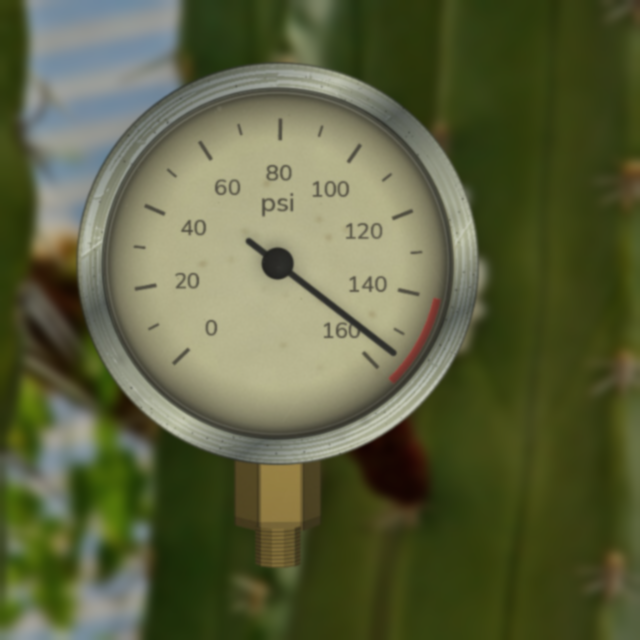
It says {"value": 155, "unit": "psi"}
